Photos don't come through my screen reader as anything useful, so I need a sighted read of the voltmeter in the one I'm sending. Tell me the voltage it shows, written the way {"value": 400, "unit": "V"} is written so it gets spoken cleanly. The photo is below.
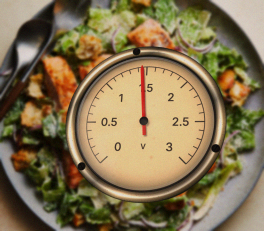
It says {"value": 1.45, "unit": "V"}
